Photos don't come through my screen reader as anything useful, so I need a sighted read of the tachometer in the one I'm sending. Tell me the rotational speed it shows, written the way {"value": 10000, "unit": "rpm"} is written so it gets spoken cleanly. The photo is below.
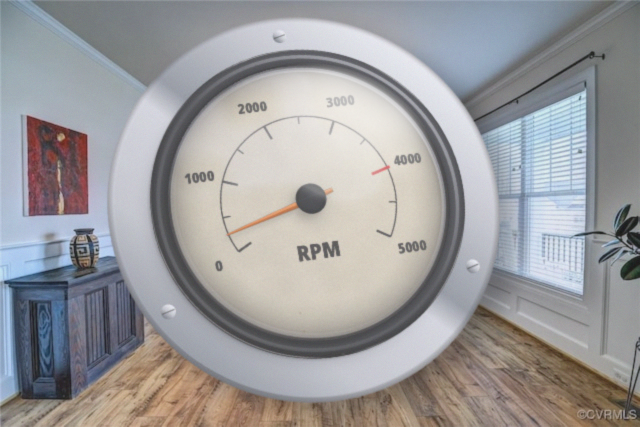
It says {"value": 250, "unit": "rpm"}
